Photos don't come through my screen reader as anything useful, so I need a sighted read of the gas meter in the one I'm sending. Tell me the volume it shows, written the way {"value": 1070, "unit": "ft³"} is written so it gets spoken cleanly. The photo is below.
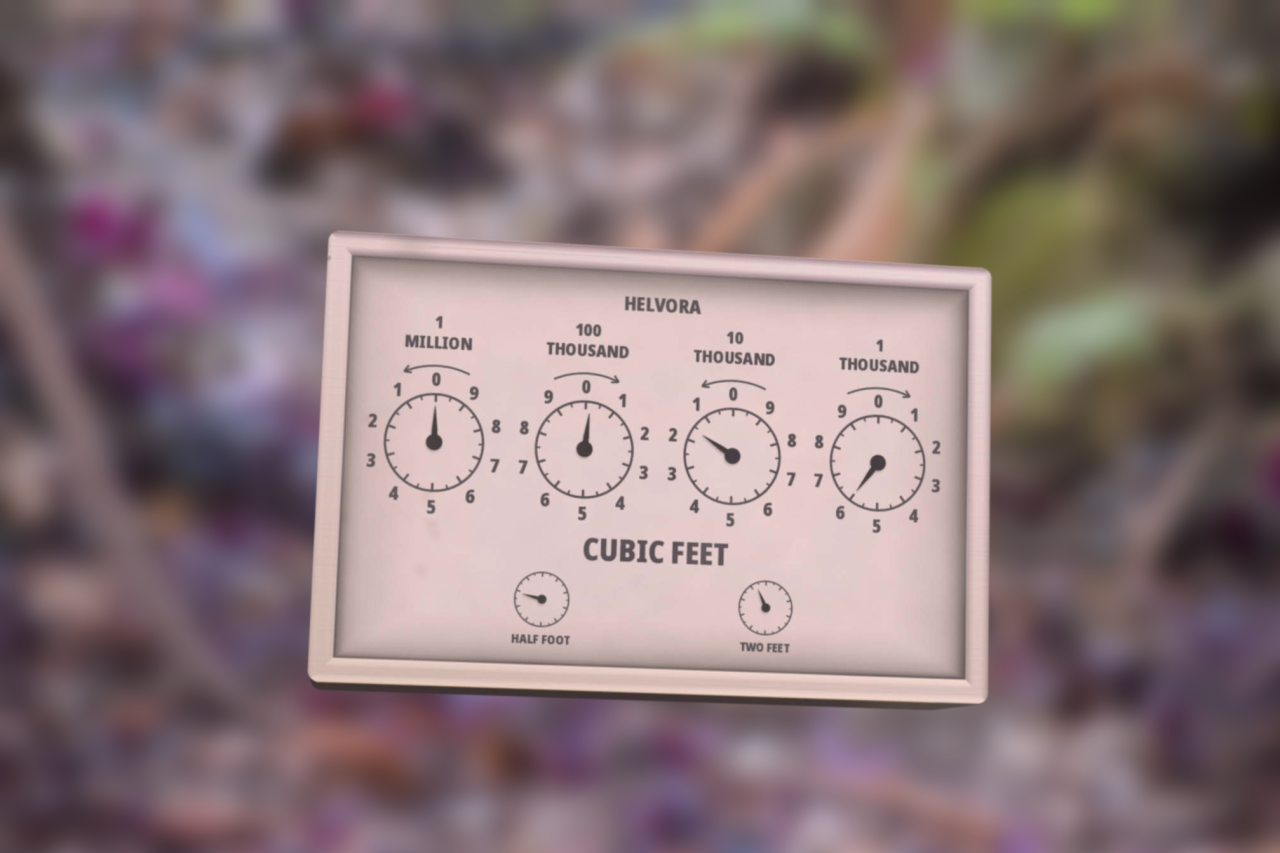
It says {"value": 1600, "unit": "ft³"}
